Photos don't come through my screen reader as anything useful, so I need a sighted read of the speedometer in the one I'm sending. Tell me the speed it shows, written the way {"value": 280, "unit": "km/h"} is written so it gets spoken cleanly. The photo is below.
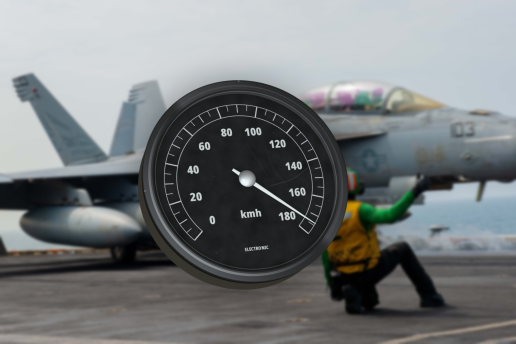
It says {"value": 175, "unit": "km/h"}
